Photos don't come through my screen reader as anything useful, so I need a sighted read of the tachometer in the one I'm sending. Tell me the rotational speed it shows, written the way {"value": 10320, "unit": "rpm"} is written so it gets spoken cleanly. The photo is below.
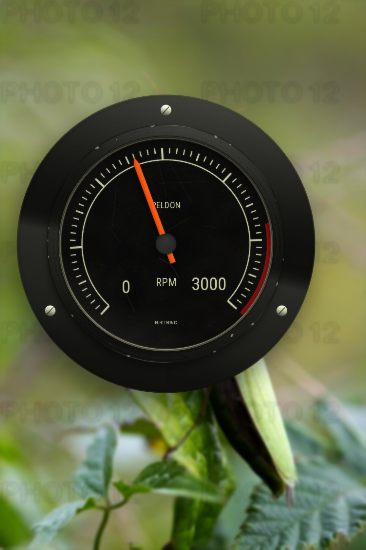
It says {"value": 1300, "unit": "rpm"}
